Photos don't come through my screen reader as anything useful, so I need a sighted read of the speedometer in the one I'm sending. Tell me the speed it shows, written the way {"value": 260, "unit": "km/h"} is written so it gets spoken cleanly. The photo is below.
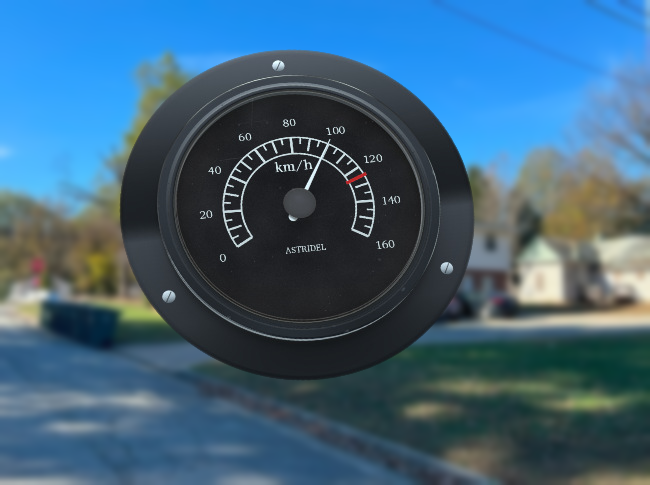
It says {"value": 100, "unit": "km/h"}
